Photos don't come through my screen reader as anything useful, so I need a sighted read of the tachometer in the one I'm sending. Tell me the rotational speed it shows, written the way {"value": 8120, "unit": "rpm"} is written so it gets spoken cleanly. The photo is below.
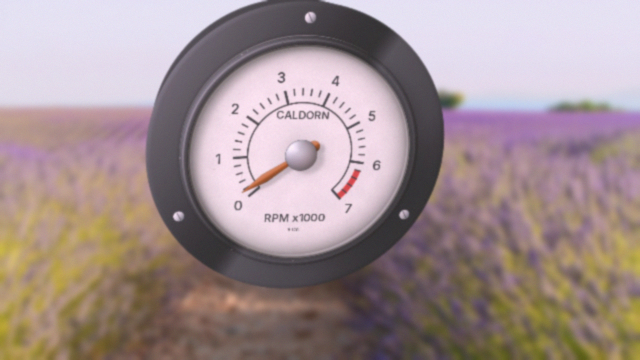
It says {"value": 200, "unit": "rpm"}
